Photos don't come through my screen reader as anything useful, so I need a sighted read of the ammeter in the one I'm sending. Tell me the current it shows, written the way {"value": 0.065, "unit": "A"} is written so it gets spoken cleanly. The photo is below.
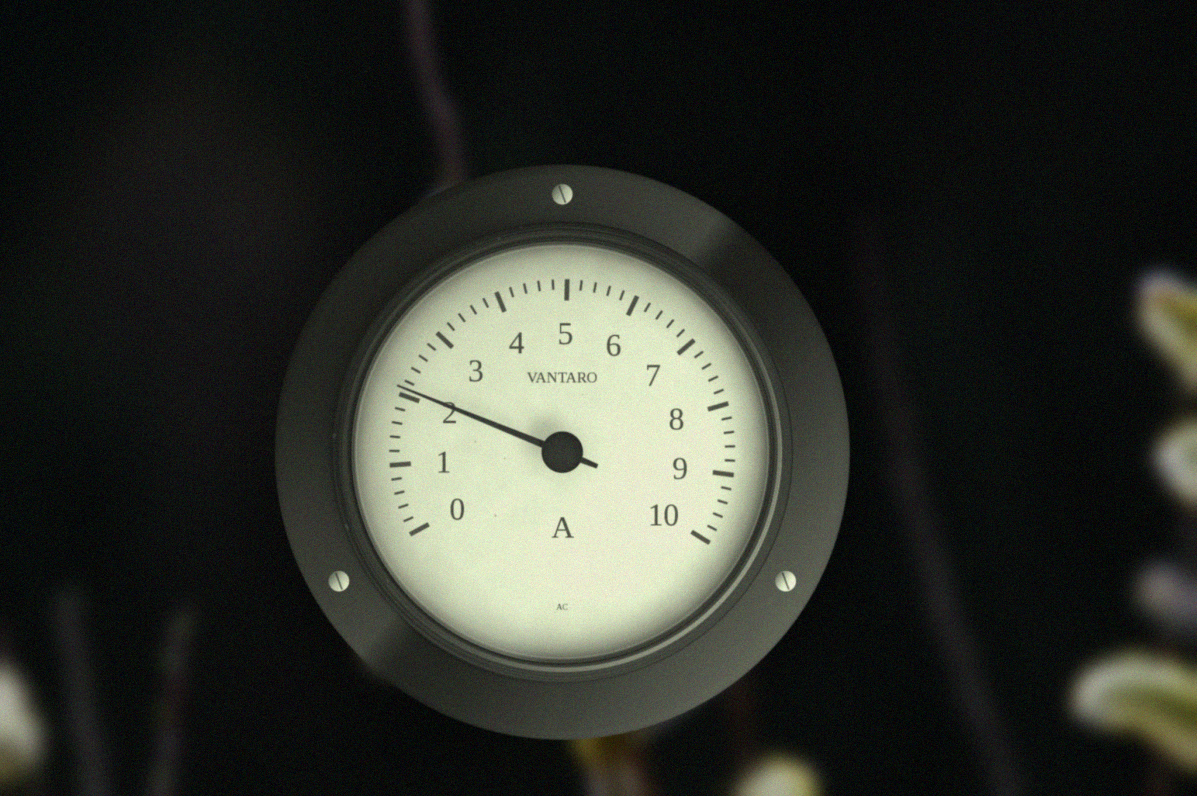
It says {"value": 2.1, "unit": "A"}
